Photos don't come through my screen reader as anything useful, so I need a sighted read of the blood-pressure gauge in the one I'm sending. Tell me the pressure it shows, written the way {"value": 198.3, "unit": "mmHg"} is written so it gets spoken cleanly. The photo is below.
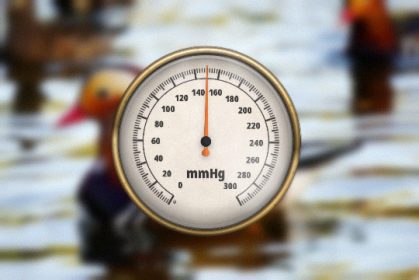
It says {"value": 150, "unit": "mmHg"}
